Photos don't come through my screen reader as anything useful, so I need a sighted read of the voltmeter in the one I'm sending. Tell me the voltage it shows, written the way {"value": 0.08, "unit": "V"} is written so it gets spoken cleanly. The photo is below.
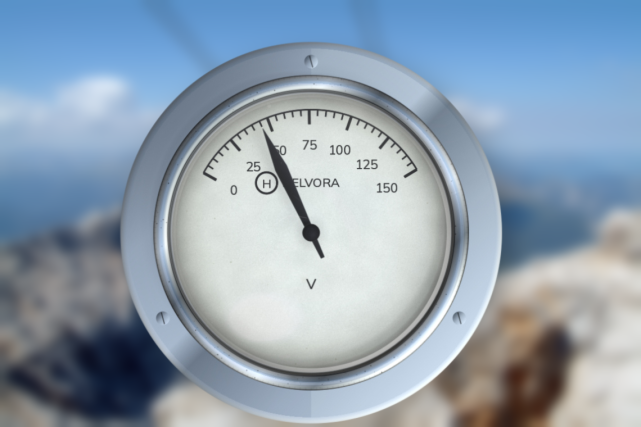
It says {"value": 45, "unit": "V"}
